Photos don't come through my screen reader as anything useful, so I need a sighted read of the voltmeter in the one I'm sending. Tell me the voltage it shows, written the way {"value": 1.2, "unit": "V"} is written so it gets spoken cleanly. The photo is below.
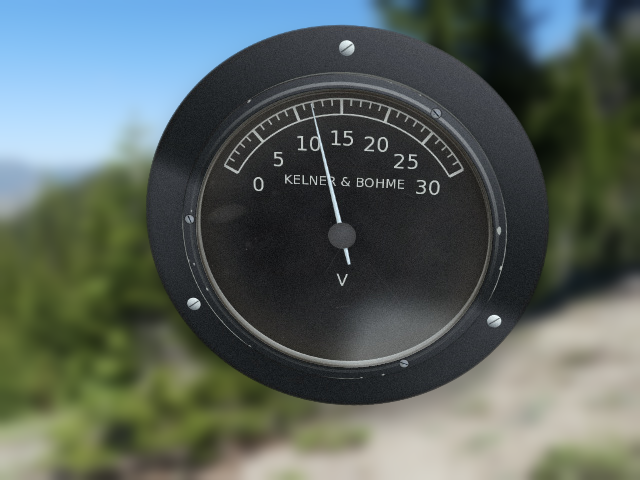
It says {"value": 12, "unit": "V"}
